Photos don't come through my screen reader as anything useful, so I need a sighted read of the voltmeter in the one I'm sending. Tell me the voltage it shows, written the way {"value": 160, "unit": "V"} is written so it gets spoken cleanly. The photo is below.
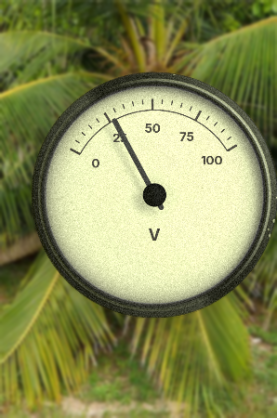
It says {"value": 27.5, "unit": "V"}
